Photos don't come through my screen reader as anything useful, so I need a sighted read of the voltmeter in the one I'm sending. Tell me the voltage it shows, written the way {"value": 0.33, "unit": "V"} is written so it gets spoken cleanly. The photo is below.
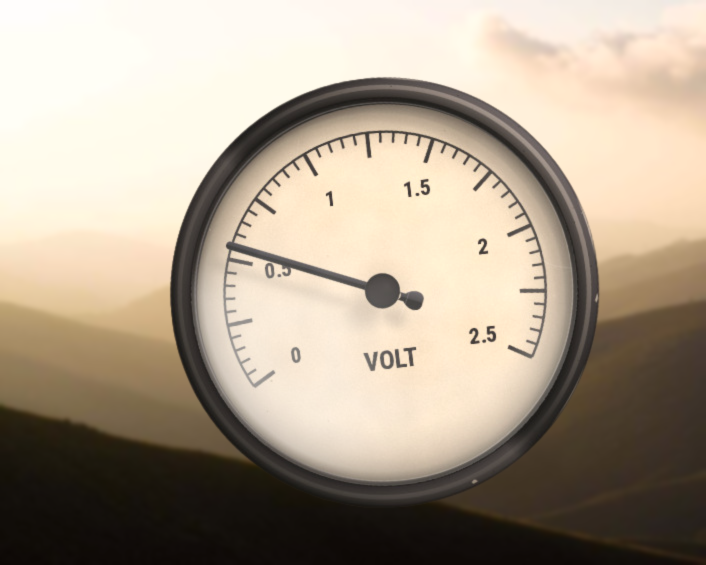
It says {"value": 0.55, "unit": "V"}
